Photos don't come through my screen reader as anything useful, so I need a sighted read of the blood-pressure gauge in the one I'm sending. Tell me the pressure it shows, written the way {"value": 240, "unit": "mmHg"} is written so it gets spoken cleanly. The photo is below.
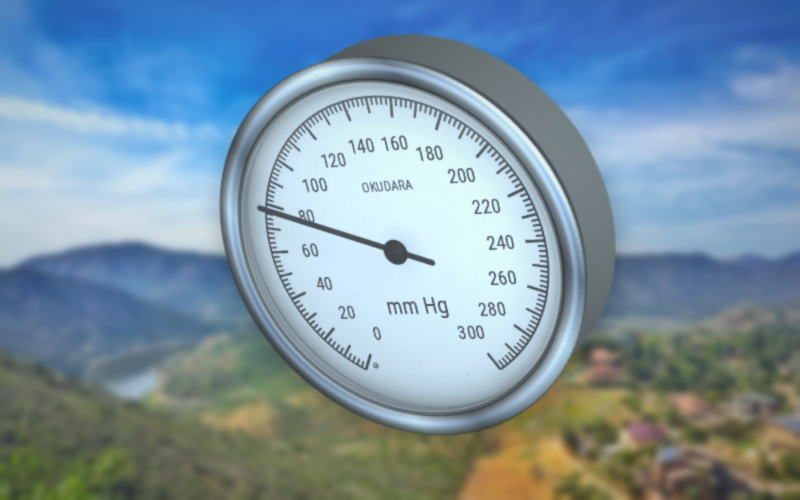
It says {"value": 80, "unit": "mmHg"}
